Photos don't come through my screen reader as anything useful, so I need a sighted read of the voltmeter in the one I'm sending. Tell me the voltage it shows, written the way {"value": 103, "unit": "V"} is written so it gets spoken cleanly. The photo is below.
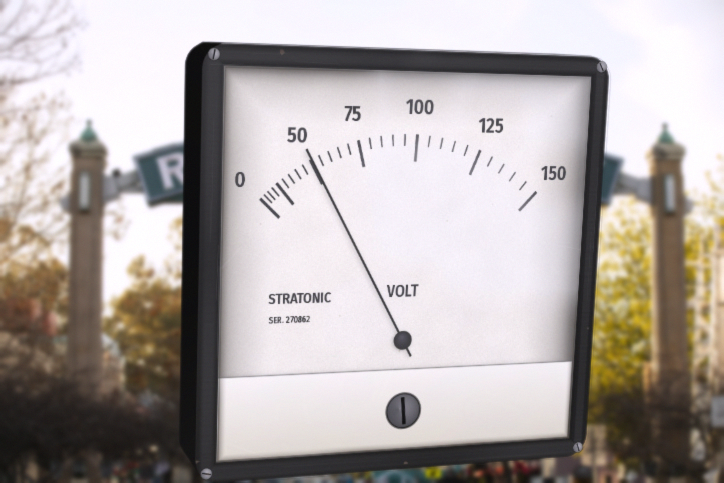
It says {"value": 50, "unit": "V"}
